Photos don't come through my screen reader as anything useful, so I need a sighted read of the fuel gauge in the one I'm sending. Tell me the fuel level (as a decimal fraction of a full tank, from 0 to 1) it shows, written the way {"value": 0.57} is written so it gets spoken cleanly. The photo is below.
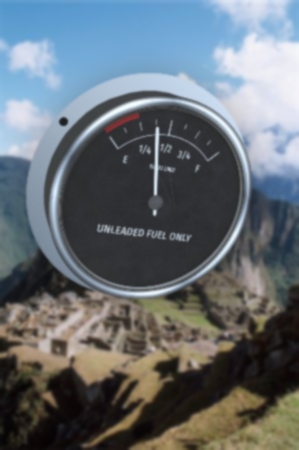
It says {"value": 0.375}
